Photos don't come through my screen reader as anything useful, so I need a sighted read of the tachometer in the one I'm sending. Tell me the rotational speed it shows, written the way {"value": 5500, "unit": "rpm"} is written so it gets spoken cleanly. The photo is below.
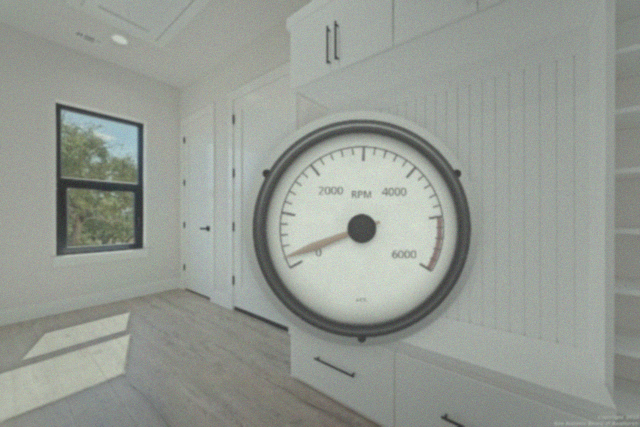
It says {"value": 200, "unit": "rpm"}
